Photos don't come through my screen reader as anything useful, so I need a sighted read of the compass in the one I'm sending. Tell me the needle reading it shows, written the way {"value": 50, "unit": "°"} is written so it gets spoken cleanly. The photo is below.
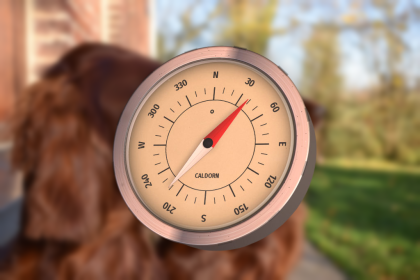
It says {"value": 40, "unit": "°"}
